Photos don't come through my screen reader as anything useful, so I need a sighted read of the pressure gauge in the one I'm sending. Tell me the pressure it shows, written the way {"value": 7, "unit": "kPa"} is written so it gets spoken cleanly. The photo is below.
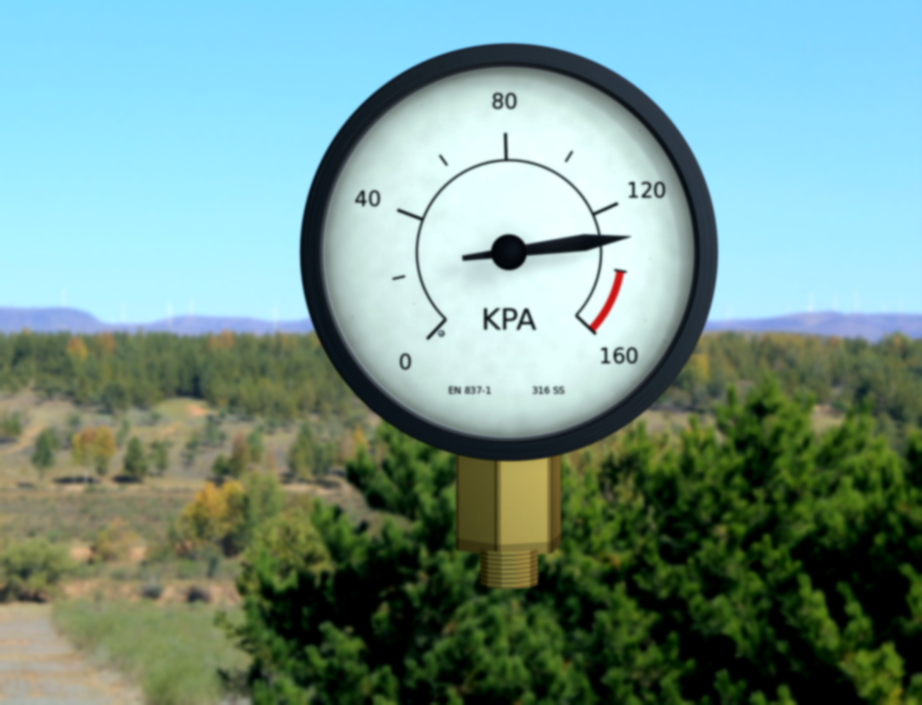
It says {"value": 130, "unit": "kPa"}
